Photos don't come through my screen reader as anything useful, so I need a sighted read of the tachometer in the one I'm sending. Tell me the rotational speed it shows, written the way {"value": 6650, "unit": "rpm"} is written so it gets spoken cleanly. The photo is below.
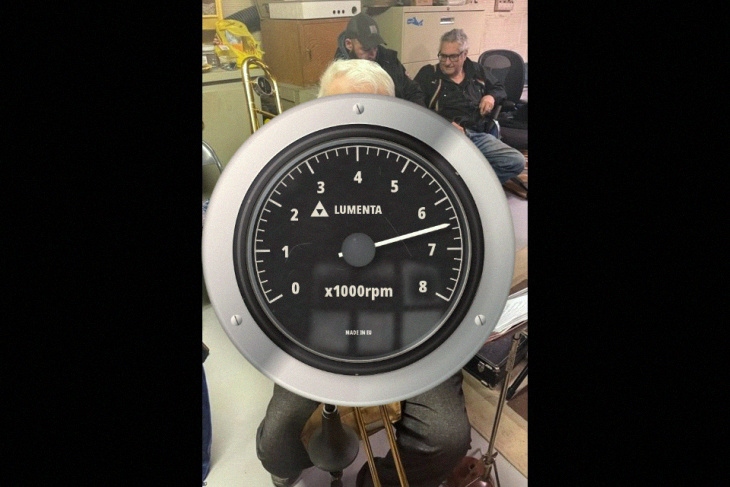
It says {"value": 6500, "unit": "rpm"}
